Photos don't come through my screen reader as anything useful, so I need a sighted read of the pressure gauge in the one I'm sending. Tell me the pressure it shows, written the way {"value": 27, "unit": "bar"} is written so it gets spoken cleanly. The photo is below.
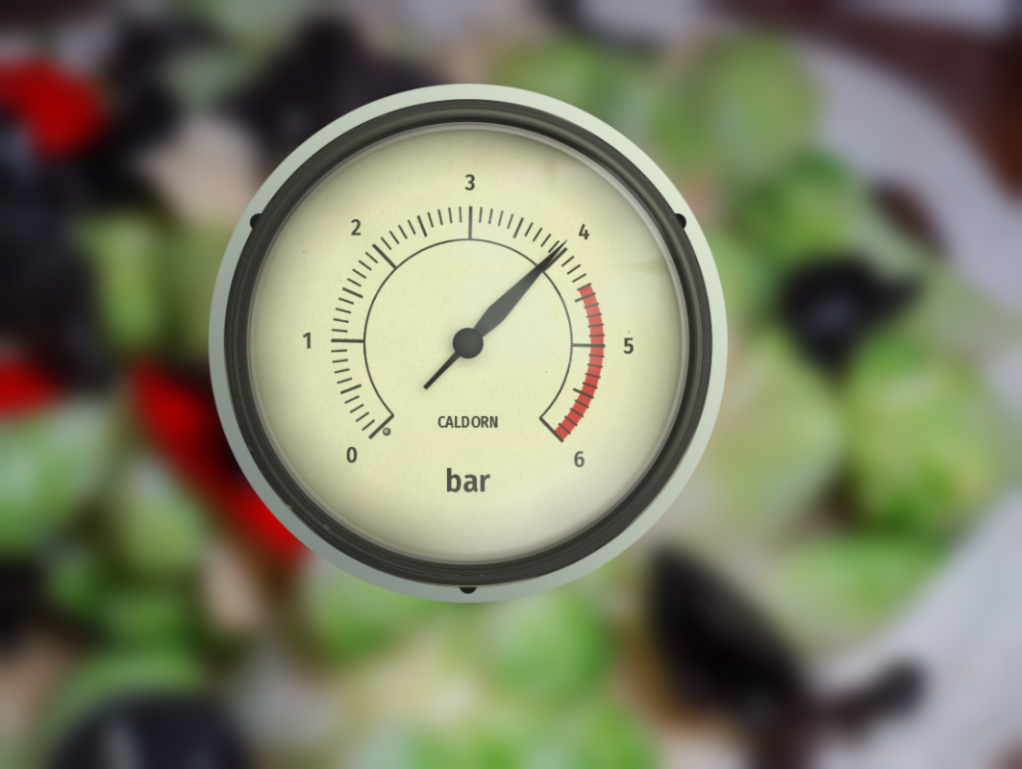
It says {"value": 3.95, "unit": "bar"}
